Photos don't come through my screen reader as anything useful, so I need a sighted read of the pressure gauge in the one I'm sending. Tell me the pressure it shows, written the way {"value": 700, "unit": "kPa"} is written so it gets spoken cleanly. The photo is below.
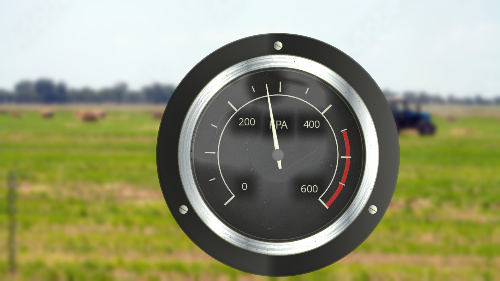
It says {"value": 275, "unit": "kPa"}
